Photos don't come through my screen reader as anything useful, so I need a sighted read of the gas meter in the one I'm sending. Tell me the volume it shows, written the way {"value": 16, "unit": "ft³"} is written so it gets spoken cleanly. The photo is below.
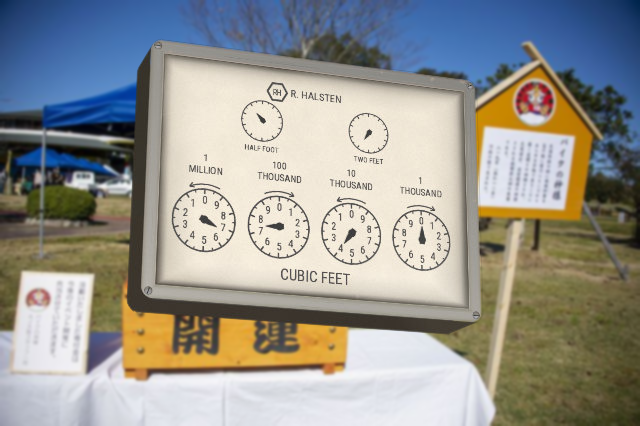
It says {"value": 674000, "unit": "ft³"}
